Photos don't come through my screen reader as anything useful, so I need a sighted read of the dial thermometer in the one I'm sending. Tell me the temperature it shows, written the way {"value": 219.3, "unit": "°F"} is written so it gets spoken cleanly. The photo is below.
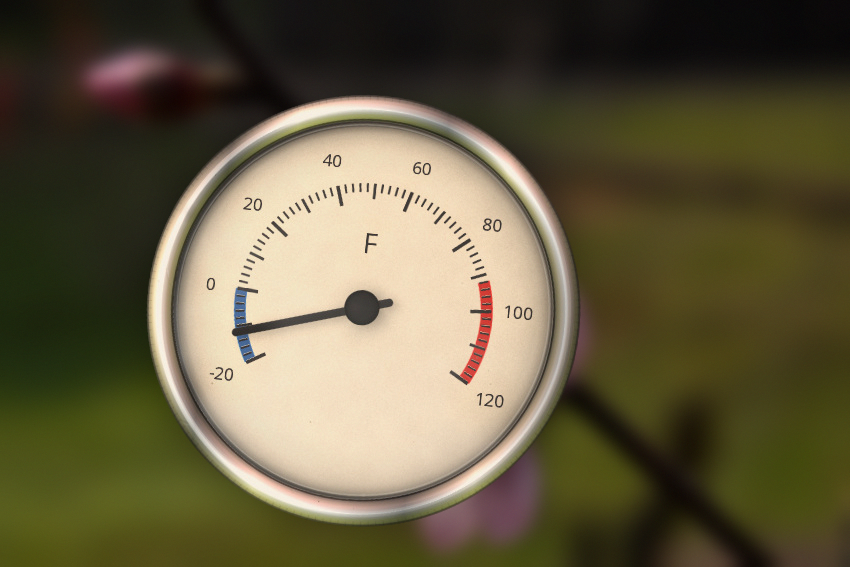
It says {"value": -12, "unit": "°F"}
